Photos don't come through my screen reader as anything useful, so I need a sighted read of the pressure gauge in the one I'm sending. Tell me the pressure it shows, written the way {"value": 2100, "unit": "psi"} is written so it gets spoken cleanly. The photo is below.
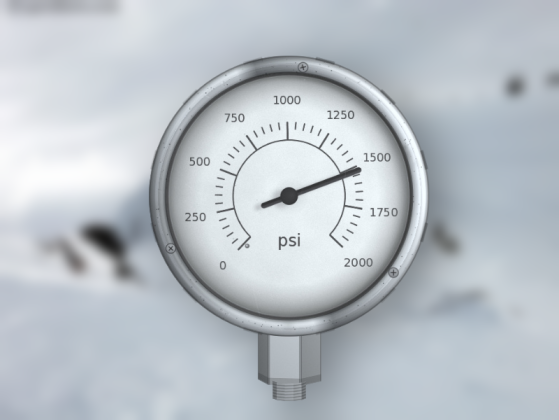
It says {"value": 1525, "unit": "psi"}
